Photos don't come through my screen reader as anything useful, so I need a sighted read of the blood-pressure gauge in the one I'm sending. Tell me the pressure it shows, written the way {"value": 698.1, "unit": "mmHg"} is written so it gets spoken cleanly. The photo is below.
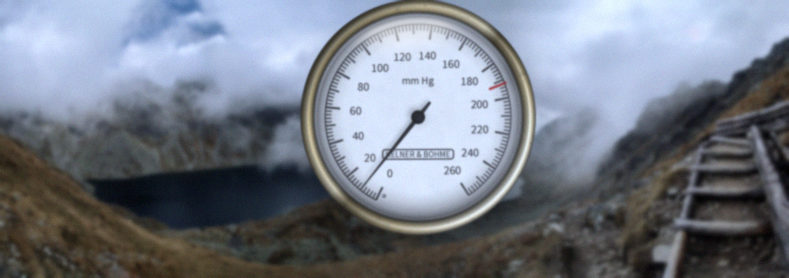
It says {"value": 10, "unit": "mmHg"}
